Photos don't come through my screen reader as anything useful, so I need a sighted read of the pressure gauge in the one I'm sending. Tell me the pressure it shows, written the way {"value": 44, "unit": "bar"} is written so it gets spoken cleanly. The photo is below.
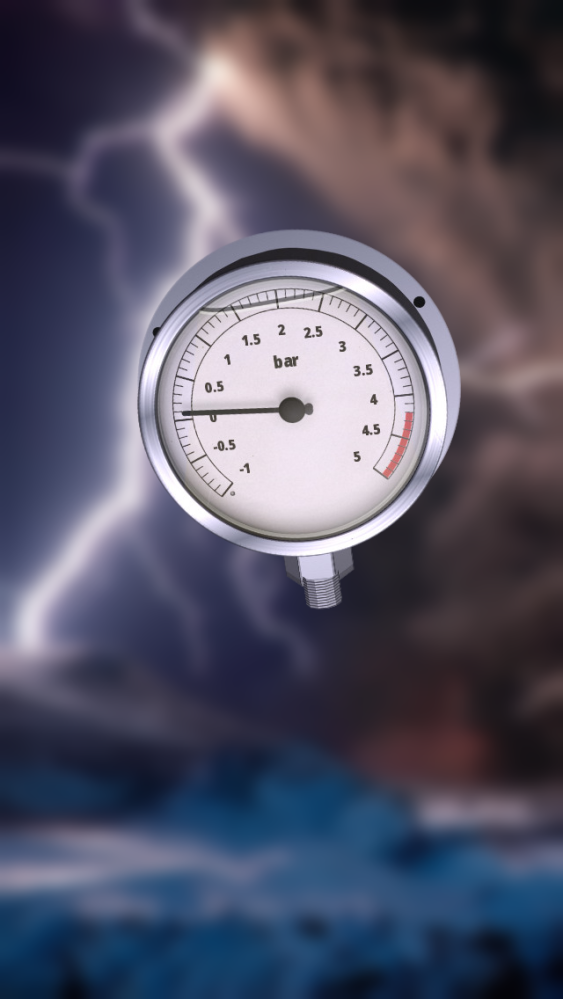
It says {"value": 0.1, "unit": "bar"}
